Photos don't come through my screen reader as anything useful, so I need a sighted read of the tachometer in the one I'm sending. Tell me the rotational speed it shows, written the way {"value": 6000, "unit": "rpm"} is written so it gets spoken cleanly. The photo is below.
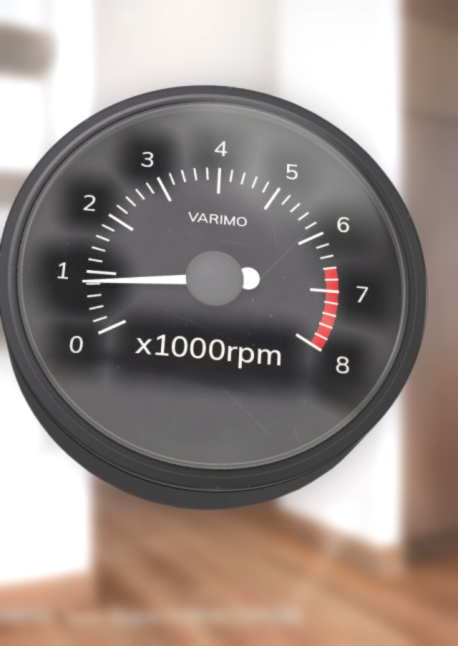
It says {"value": 800, "unit": "rpm"}
